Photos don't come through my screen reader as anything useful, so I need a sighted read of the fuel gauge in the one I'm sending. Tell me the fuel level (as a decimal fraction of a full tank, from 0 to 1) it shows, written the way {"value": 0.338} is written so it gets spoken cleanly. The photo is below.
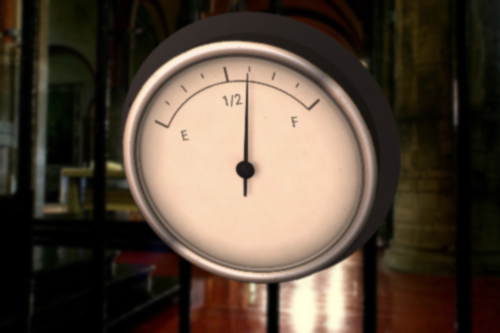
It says {"value": 0.625}
